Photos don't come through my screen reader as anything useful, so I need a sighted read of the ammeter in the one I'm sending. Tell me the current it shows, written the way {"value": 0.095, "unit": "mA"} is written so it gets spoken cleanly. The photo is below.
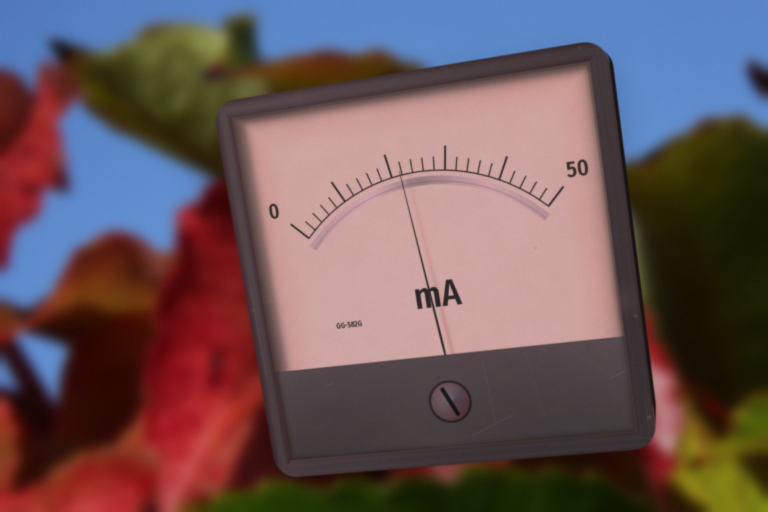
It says {"value": 22, "unit": "mA"}
